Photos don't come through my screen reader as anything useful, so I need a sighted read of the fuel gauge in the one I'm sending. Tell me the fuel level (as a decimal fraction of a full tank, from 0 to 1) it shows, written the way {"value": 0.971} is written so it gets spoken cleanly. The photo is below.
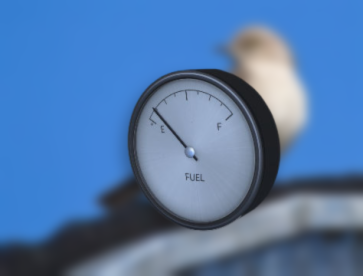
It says {"value": 0.125}
